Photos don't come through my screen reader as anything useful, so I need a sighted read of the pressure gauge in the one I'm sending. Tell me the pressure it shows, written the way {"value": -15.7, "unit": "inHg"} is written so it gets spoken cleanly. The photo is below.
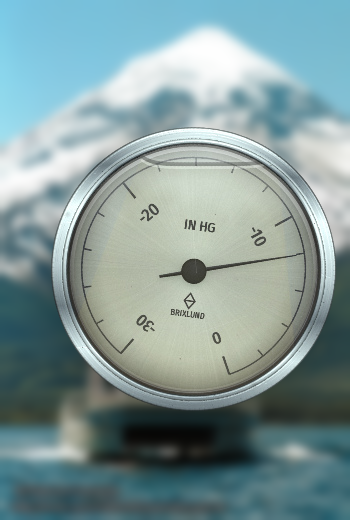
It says {"value": -8, "unit": "inHg"}
